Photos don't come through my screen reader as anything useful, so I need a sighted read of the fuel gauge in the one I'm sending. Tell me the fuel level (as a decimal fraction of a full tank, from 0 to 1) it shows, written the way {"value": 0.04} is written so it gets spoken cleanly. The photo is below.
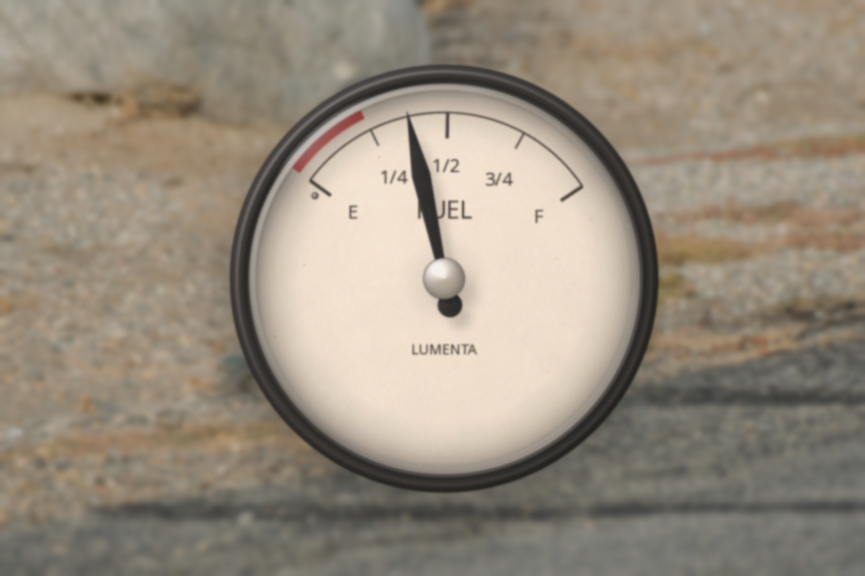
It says {"value": 0.375}
